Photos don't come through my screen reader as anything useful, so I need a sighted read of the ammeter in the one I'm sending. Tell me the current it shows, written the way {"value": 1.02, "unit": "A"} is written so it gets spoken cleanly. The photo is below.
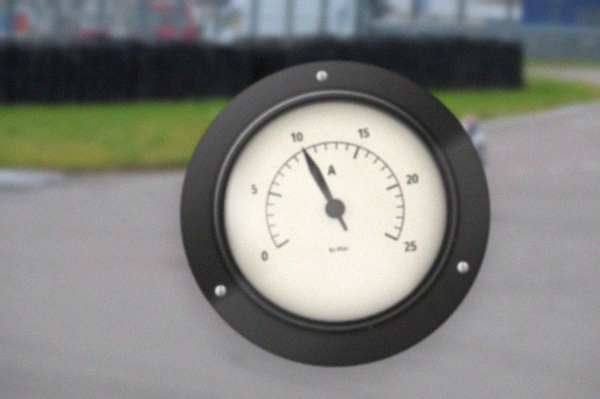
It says {"value": 10, "unit": "A"}
